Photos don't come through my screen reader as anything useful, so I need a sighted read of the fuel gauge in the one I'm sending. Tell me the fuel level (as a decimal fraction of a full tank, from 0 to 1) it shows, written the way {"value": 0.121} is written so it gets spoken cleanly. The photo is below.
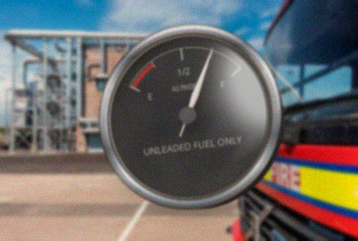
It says {"value": 0.75}
